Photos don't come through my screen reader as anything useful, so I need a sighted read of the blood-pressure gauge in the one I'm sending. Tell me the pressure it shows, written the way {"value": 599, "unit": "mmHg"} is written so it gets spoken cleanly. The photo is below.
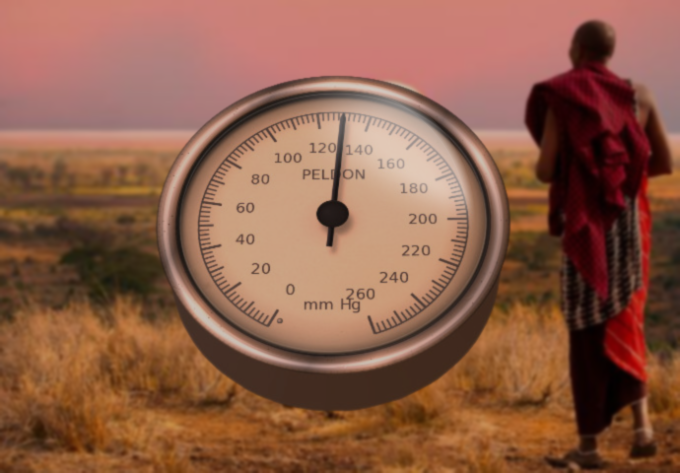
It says {"value": 130, "unit": "mmHg"}
